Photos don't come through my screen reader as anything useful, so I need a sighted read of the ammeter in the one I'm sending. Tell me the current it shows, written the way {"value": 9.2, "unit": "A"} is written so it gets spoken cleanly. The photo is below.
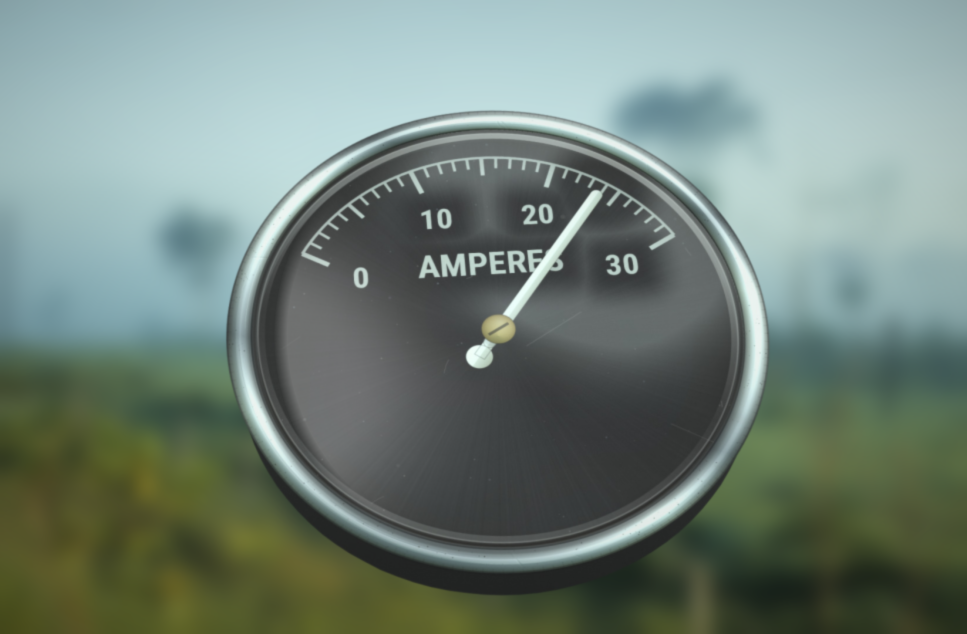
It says {"value": 24, "unit": "A"}
